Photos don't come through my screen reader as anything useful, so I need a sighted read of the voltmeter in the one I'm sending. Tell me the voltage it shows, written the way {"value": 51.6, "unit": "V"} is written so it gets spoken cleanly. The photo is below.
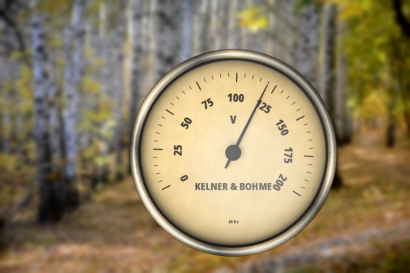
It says {"value": 120, "unit": "V"}
